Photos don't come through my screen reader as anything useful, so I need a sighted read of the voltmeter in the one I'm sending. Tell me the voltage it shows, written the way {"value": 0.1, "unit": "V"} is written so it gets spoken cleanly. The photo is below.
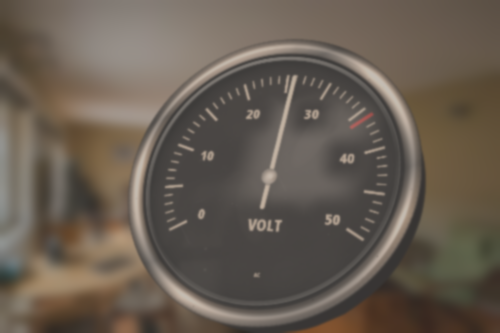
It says {"value": 26, "unit": "V"}
